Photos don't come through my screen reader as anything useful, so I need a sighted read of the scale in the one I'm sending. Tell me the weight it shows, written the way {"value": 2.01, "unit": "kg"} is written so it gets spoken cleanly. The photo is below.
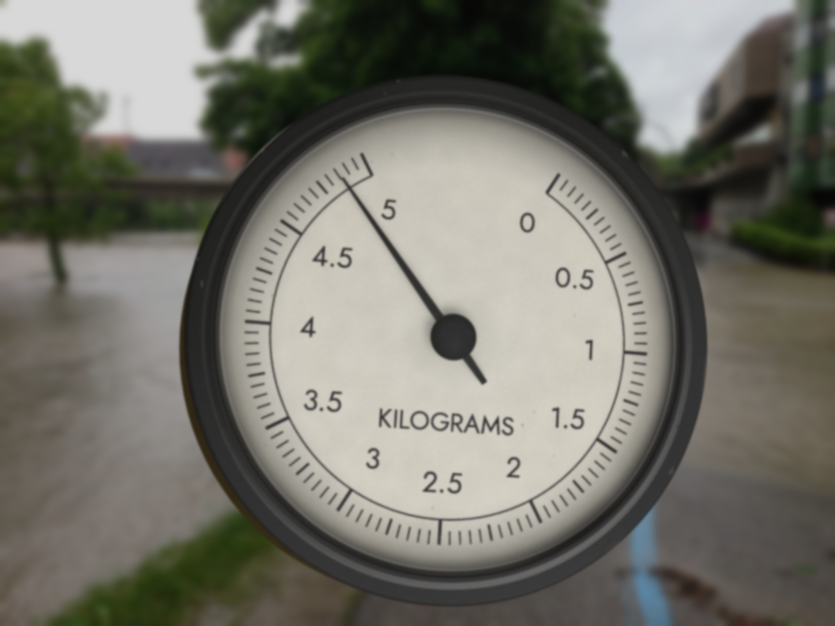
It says {"value": 4.85, "unit": "kg"}
